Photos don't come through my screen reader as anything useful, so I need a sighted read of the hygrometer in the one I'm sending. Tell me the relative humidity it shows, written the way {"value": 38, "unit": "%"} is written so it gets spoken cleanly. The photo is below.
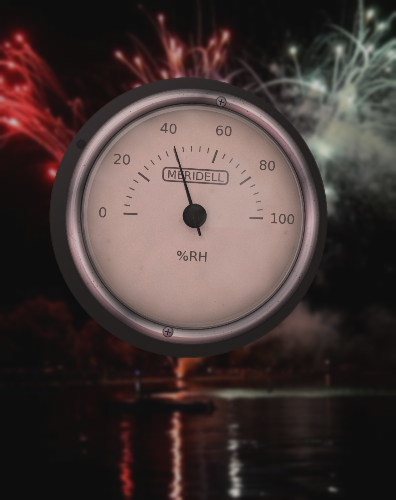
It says {"value": 40, "unit": "%"}
